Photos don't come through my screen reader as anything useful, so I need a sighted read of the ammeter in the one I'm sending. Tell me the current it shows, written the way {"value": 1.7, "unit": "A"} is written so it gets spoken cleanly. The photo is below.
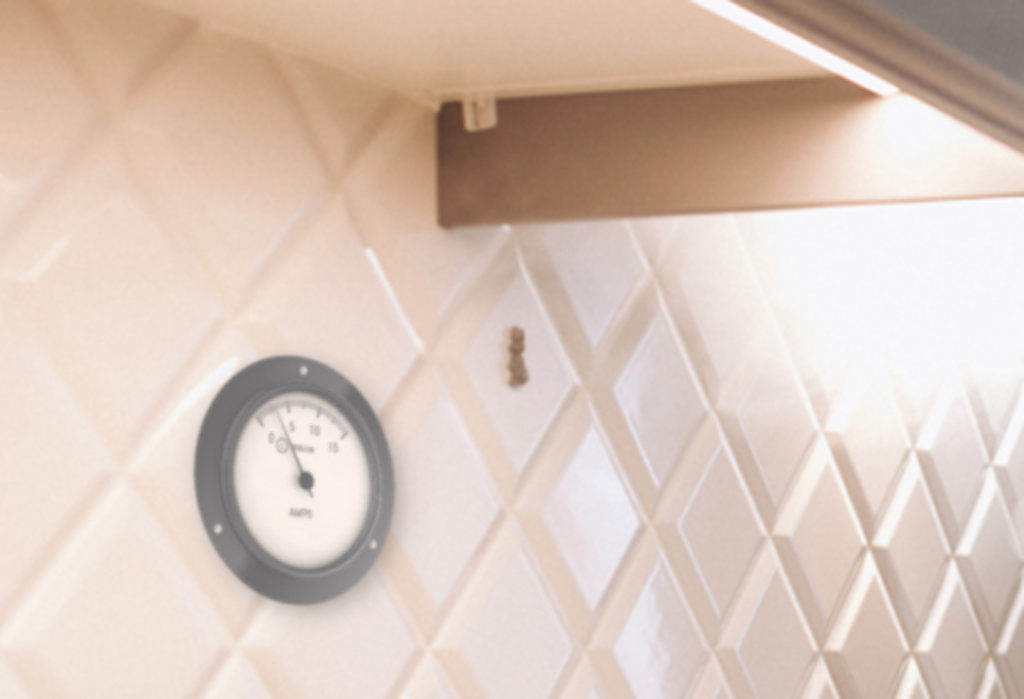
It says {"value": 2.5, "unit": "A"}
